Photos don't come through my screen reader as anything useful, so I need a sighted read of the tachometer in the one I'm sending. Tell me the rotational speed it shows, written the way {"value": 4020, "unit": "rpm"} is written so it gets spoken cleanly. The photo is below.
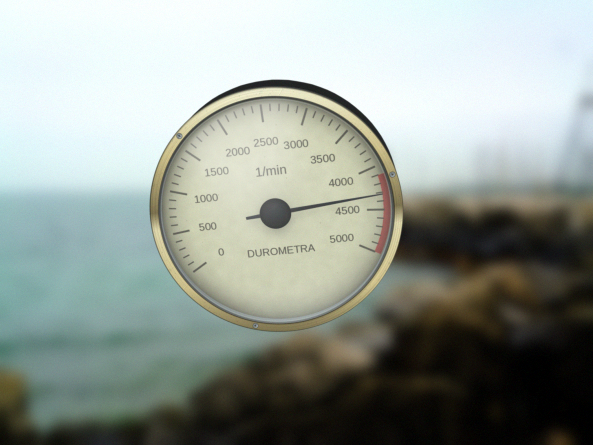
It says {"value": 4300, "unit": "rpm"}
